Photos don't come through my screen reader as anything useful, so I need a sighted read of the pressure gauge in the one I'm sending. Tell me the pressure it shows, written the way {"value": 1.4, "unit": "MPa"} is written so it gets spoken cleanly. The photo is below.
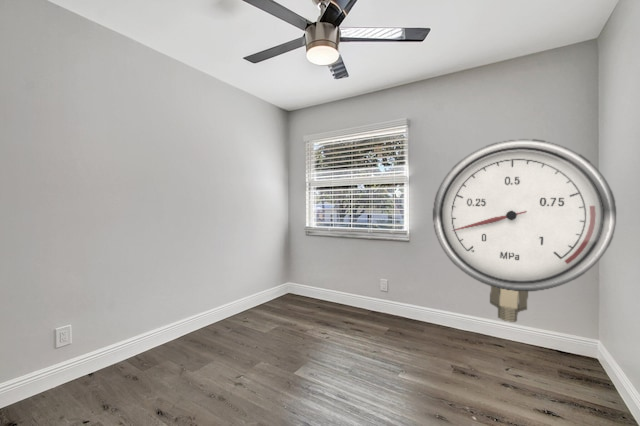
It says {"value": 0.1, "unit": "MPa"}
